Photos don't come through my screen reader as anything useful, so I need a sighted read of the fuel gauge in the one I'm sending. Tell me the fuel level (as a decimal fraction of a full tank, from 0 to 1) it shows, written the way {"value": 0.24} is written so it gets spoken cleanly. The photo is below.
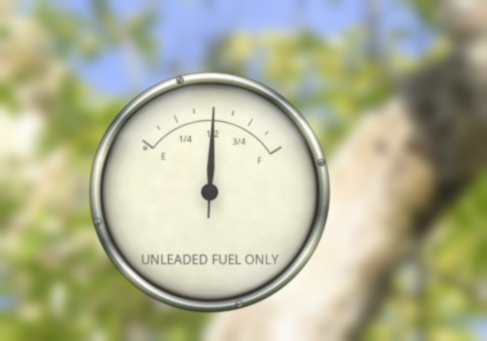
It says {"value": 0.5}
